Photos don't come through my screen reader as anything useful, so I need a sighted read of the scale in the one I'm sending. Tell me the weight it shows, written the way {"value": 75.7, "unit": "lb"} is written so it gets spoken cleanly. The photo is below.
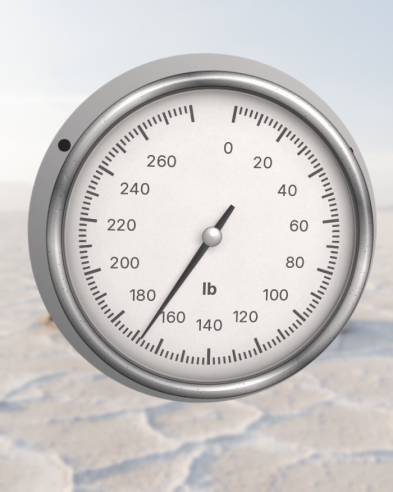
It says {"value": 168, "unit": "lb"}
